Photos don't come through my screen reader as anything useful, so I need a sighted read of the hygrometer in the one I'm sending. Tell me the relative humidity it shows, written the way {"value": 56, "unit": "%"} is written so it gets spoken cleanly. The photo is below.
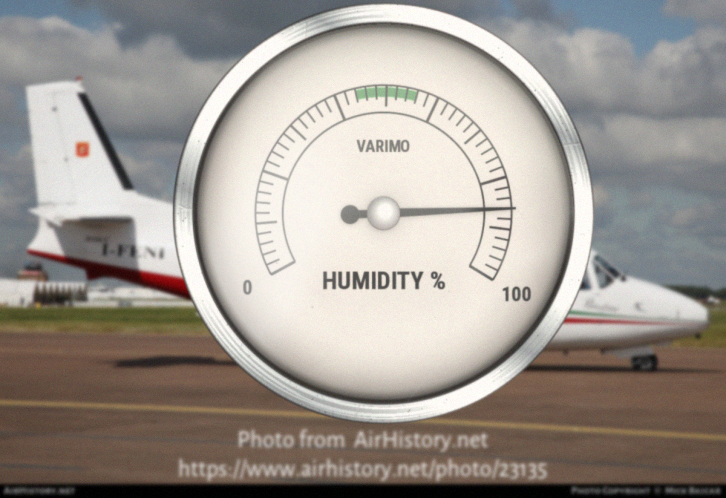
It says {"value": 86, "unit": "%"}
